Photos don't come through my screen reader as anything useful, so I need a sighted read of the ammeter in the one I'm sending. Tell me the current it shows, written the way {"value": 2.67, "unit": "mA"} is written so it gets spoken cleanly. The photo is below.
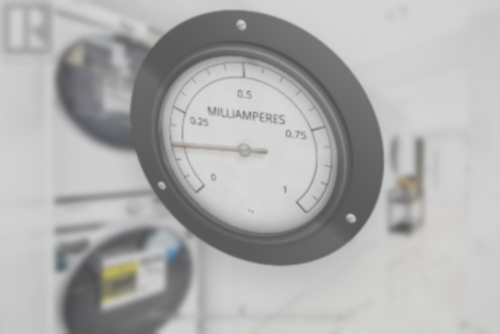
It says {"value": 0.15, "unit": "mA"}
